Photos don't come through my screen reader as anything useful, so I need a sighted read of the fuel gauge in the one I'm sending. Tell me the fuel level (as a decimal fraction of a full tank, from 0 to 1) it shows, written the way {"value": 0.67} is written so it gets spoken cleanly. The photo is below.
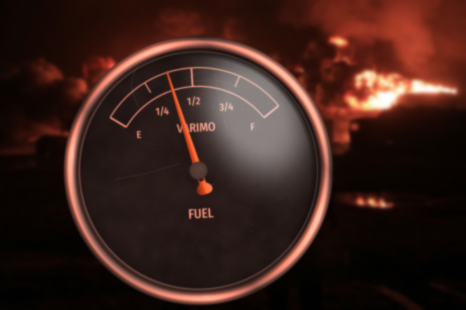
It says {"value": 0.375}
